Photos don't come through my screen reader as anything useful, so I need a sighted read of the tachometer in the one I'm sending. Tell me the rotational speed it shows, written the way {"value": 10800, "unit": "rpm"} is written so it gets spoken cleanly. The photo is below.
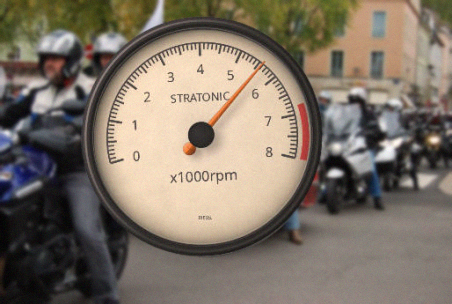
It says {"value": 5600, "unit": "rpm"}
